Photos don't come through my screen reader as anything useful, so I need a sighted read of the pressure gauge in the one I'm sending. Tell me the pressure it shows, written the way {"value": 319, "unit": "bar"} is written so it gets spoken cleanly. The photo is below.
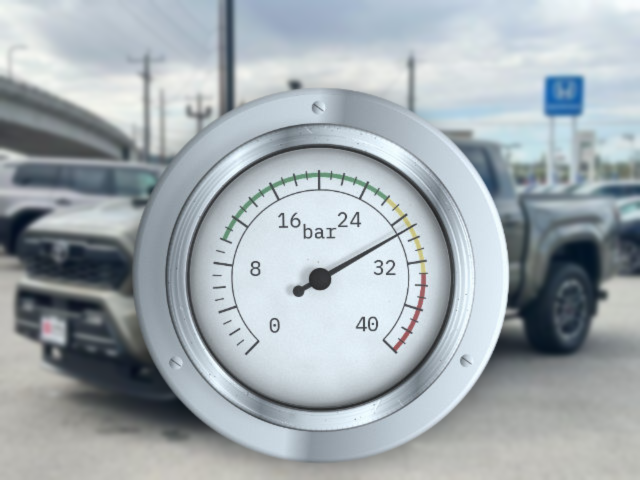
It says {"value": 29, "unit": "bar"}
